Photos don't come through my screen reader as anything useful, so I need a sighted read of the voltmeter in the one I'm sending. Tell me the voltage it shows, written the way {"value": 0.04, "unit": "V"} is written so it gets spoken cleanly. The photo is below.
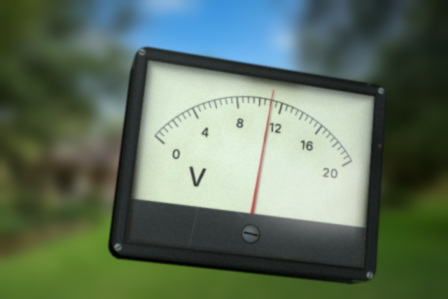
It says {"value": 11, "unit": "V"}
